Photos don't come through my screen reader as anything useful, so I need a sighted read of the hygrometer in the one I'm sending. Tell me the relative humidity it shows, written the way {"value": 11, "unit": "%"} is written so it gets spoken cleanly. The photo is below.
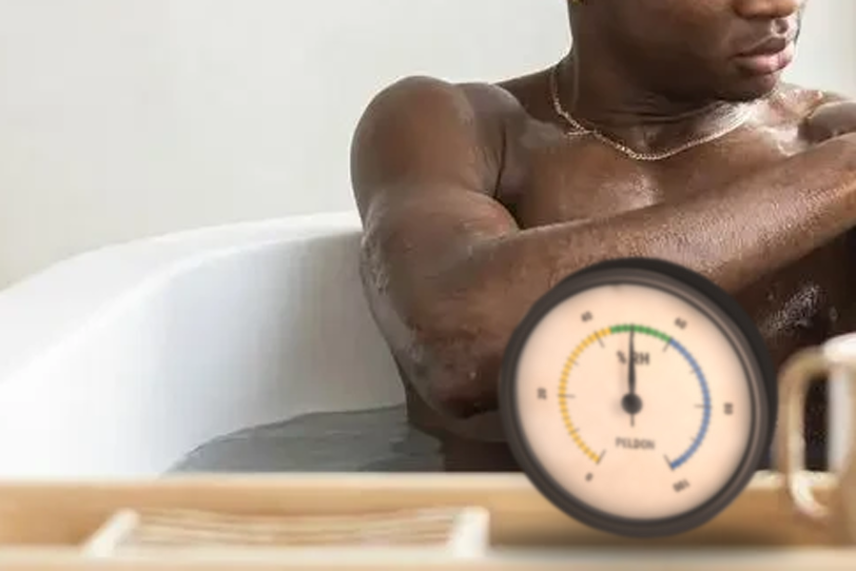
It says {"value": 50, "unit": "%"}
